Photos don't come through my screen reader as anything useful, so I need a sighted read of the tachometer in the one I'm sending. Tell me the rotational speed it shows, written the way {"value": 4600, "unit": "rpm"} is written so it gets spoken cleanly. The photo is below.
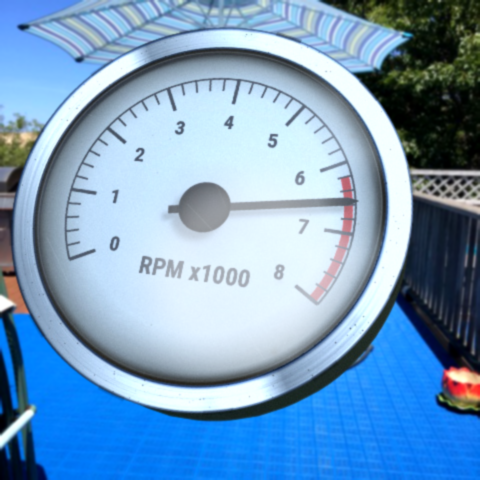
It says {"value": 6600, "unit": "rpm"}
